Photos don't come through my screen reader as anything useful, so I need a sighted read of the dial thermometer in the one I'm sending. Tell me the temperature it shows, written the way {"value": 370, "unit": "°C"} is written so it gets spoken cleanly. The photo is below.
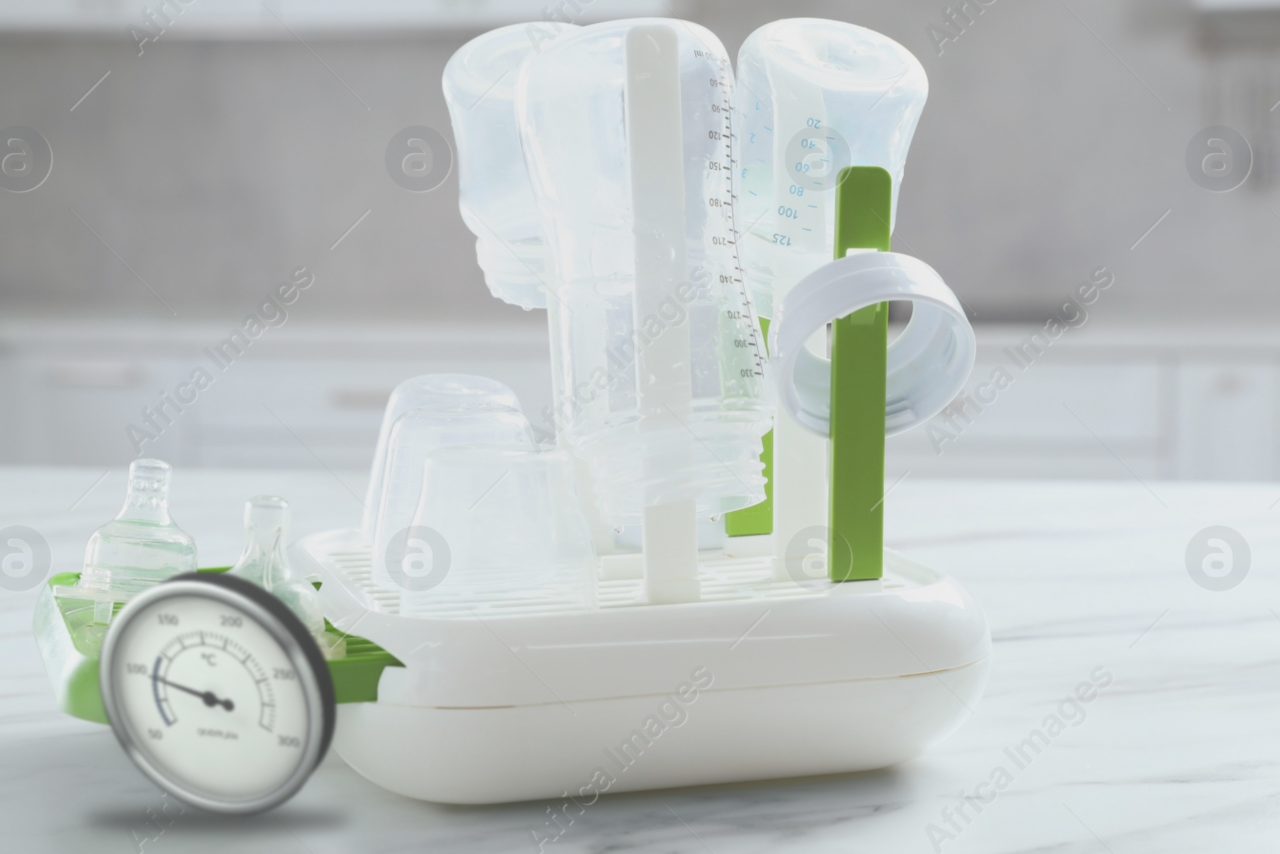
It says {"value": 100, "unit": "°C"}
